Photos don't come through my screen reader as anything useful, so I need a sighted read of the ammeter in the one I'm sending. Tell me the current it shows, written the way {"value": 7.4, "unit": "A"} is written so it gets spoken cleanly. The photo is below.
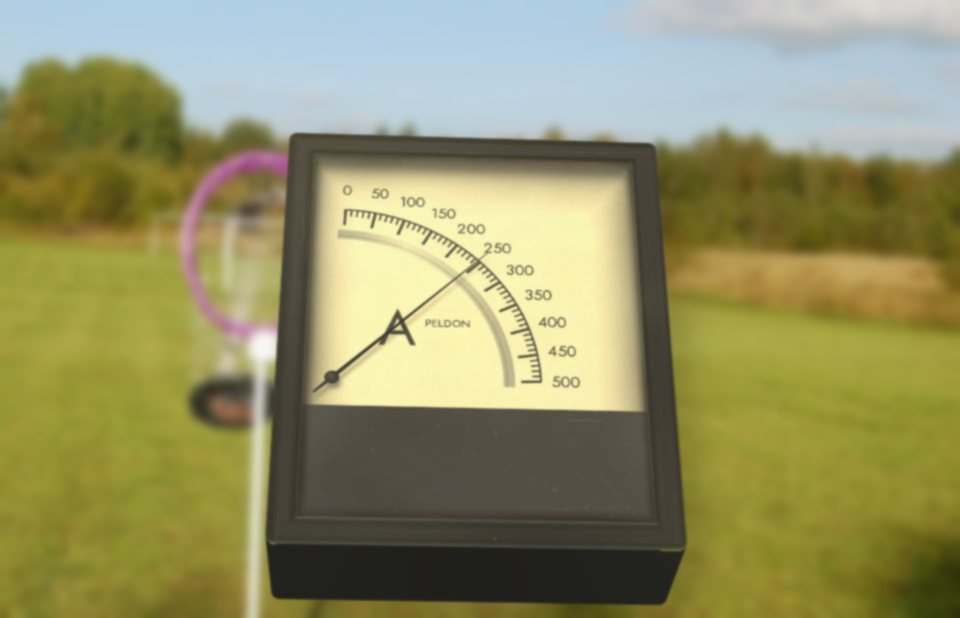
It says {"value": 250, "unit": "A"}
